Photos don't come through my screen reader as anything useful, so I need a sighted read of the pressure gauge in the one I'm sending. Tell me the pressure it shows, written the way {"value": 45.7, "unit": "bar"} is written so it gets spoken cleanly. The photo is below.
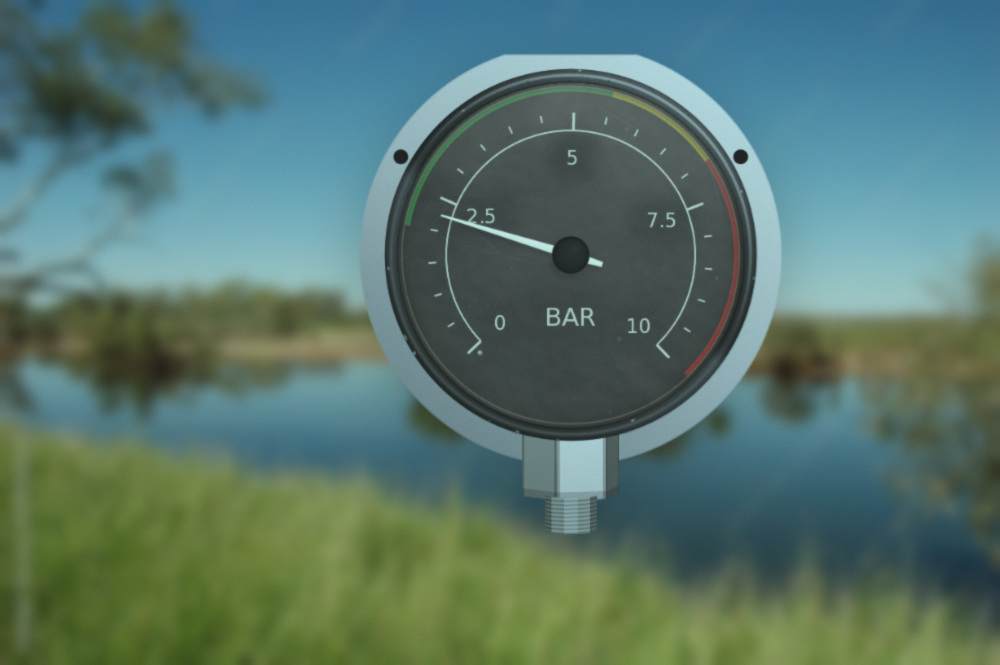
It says {"value": 2.25, "unit": "bar"}
